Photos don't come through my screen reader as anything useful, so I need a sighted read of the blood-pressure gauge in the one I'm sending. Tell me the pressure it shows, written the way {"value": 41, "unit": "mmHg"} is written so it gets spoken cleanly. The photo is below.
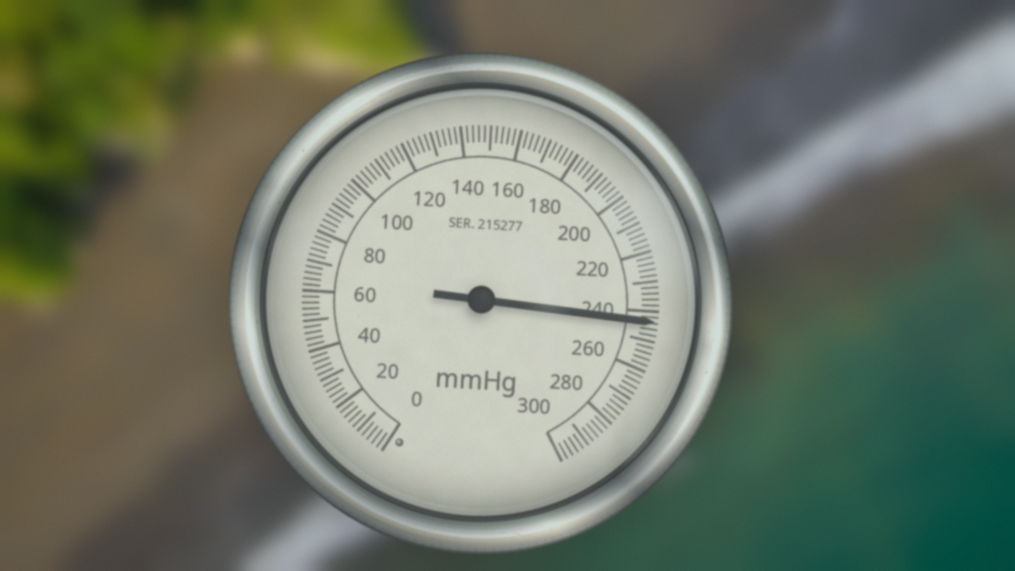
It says {"value": 244, "unit": "mmHg"}
